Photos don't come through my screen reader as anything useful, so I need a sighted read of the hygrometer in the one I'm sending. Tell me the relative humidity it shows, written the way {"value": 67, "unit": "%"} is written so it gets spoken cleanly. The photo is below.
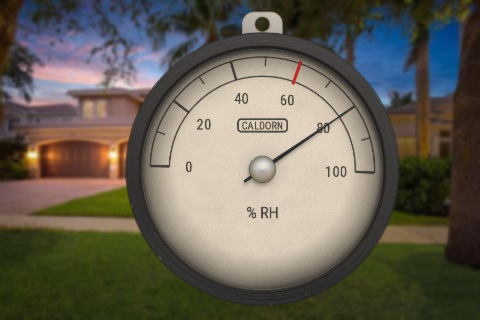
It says {"value": 80, "unit": "%"}
